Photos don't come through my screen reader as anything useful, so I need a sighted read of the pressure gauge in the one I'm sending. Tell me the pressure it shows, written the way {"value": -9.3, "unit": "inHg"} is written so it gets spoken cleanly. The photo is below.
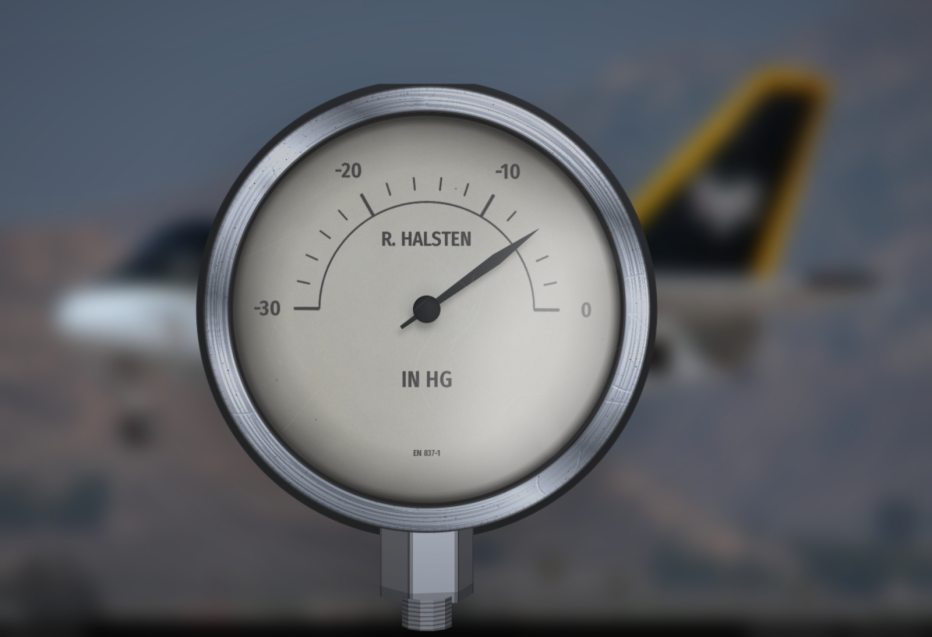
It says {"value": -6, "unit": "inHg"}
